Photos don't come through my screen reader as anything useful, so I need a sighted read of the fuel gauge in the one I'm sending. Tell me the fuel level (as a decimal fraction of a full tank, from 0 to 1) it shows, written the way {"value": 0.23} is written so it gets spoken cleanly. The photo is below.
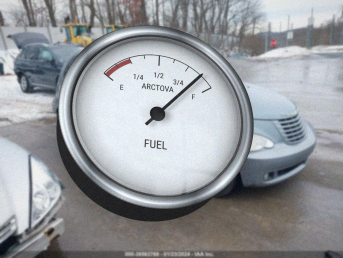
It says {"value": 0.875}
